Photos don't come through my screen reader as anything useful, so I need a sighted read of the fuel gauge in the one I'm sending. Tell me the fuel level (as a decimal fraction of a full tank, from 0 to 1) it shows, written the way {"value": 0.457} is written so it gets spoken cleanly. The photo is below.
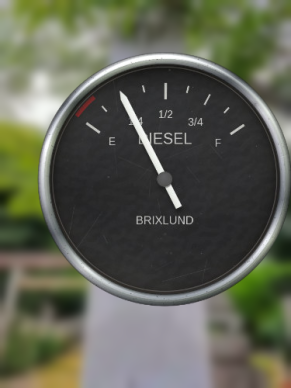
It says {"value": 0.25}
